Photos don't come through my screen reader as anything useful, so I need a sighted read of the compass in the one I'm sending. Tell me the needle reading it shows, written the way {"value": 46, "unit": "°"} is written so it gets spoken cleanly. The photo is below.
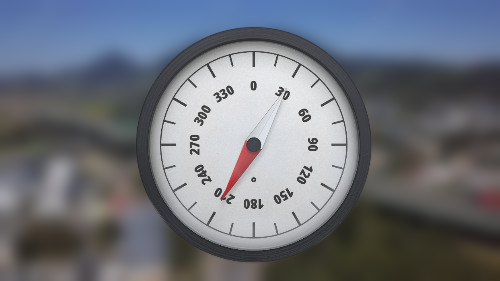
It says {"value": 210, "unit": "°"}
